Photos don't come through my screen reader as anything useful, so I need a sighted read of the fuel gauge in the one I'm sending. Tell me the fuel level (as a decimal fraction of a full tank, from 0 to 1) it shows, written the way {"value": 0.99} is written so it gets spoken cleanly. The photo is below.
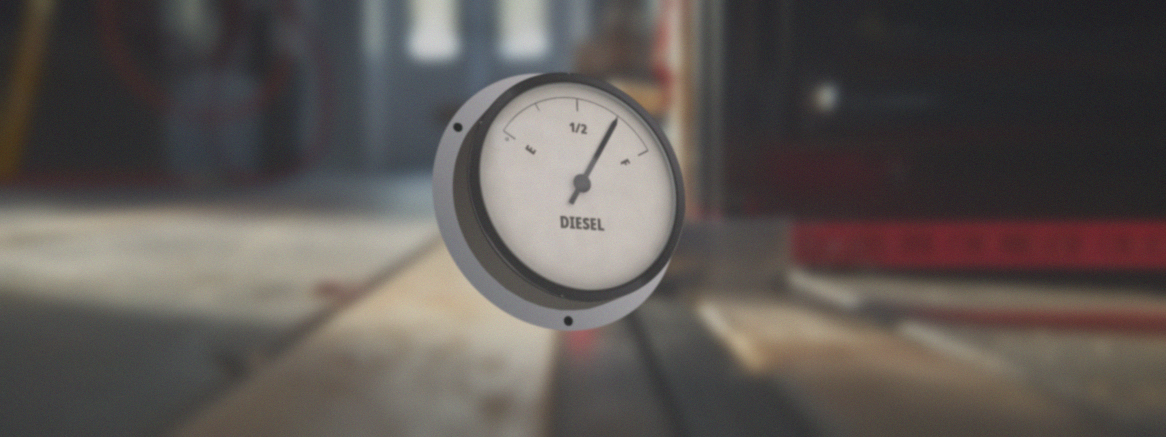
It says {"value": 0.75}
